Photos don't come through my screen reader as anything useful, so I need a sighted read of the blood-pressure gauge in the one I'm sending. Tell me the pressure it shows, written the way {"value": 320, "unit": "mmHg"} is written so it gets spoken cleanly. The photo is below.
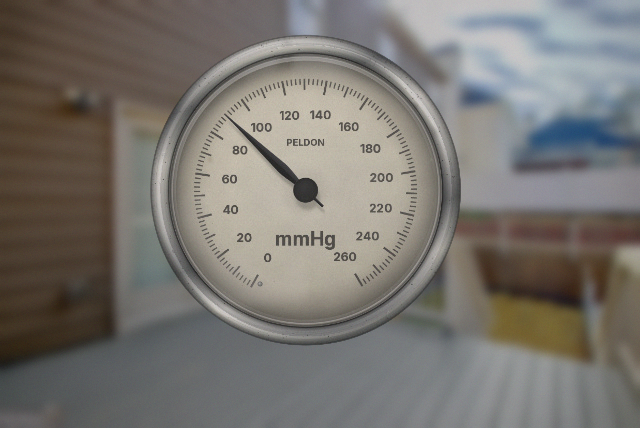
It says {"value": 90, "unit": "mmHg"}
